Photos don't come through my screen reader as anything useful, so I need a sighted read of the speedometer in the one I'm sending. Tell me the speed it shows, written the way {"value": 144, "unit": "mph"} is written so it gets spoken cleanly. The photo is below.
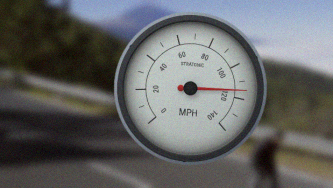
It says {"value": 115, "unit": "mph"}
